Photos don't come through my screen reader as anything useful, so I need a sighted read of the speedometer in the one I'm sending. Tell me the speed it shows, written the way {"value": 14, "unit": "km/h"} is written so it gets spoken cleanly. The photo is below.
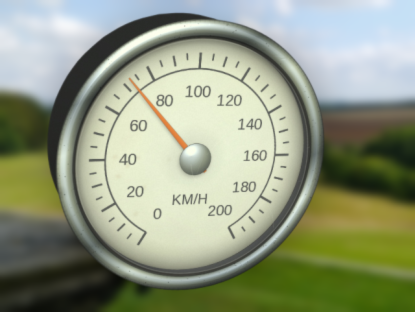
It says {"value": 72.5, "unit": "km/h"}
